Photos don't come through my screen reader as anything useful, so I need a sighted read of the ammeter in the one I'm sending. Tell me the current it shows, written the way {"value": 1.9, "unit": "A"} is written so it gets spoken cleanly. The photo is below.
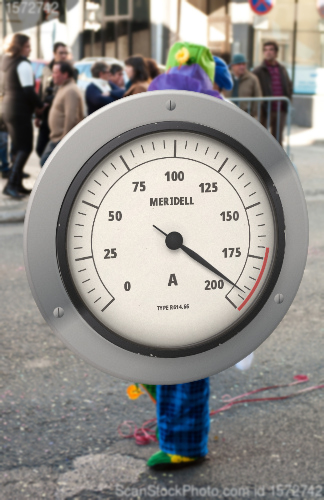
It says {"value": 192.5, "unit": "A"}
